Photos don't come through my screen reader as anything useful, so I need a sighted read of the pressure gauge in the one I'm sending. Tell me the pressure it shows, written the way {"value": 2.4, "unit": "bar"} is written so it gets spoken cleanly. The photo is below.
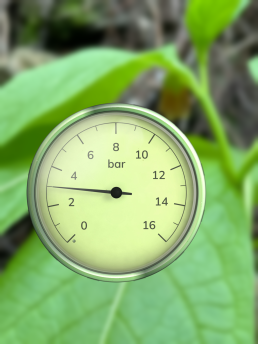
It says {"value": 3, "unit": "bar"}
